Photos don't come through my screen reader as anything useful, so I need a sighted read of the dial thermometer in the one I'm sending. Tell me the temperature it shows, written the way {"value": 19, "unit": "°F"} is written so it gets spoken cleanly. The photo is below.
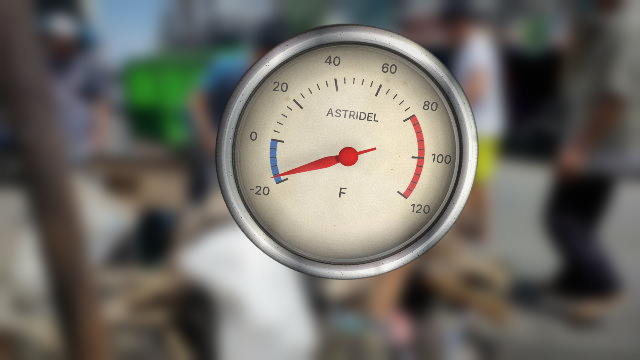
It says {"value": -16, "unit": "°F"}
